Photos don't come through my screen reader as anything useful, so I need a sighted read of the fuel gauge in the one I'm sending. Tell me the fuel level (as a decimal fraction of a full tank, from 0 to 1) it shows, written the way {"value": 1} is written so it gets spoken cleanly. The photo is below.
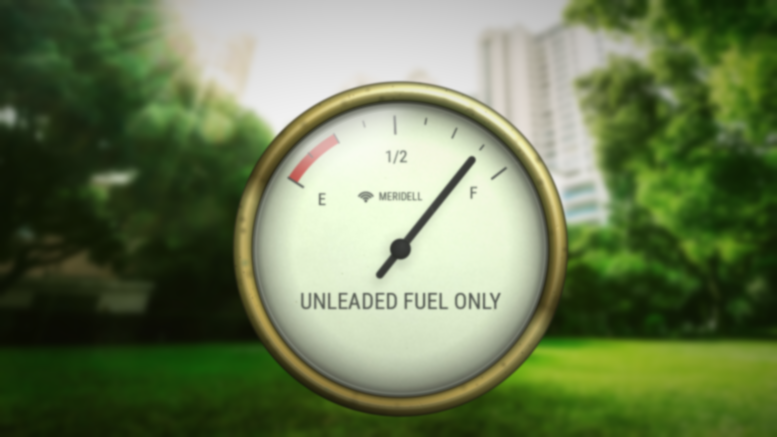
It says {"value": 0.875}
